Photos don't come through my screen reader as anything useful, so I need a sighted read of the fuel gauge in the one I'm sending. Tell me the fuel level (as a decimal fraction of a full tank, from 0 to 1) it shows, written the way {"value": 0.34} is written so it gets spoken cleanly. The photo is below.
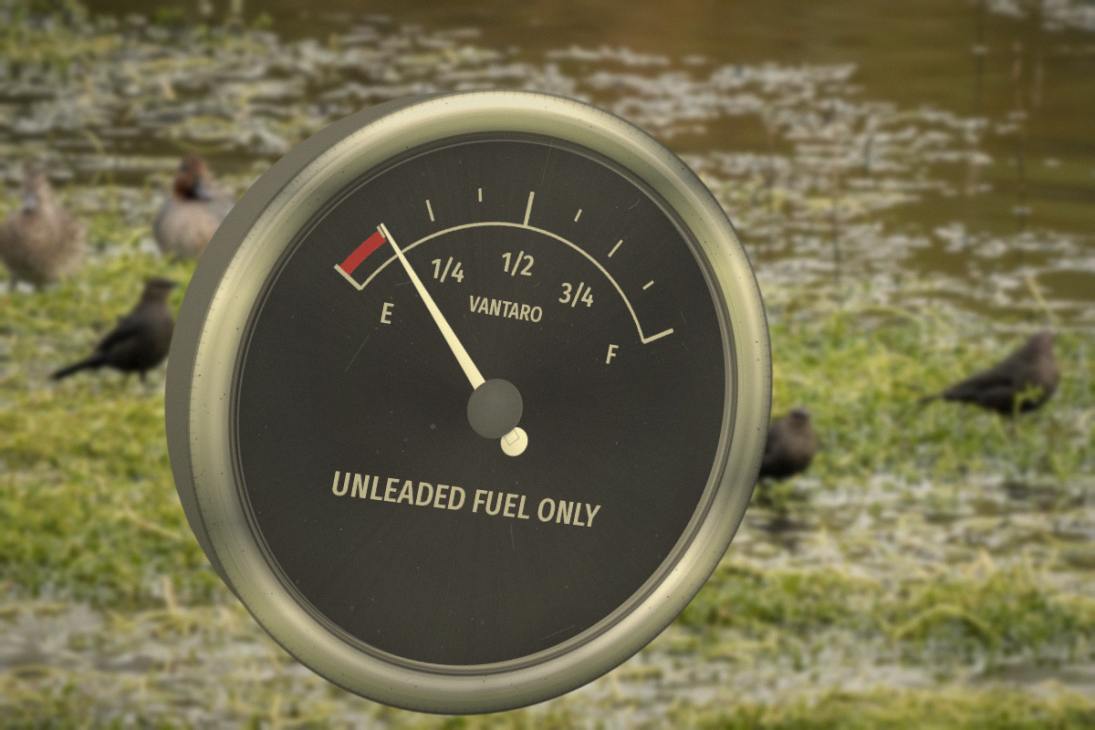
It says {"value": 0.125}
